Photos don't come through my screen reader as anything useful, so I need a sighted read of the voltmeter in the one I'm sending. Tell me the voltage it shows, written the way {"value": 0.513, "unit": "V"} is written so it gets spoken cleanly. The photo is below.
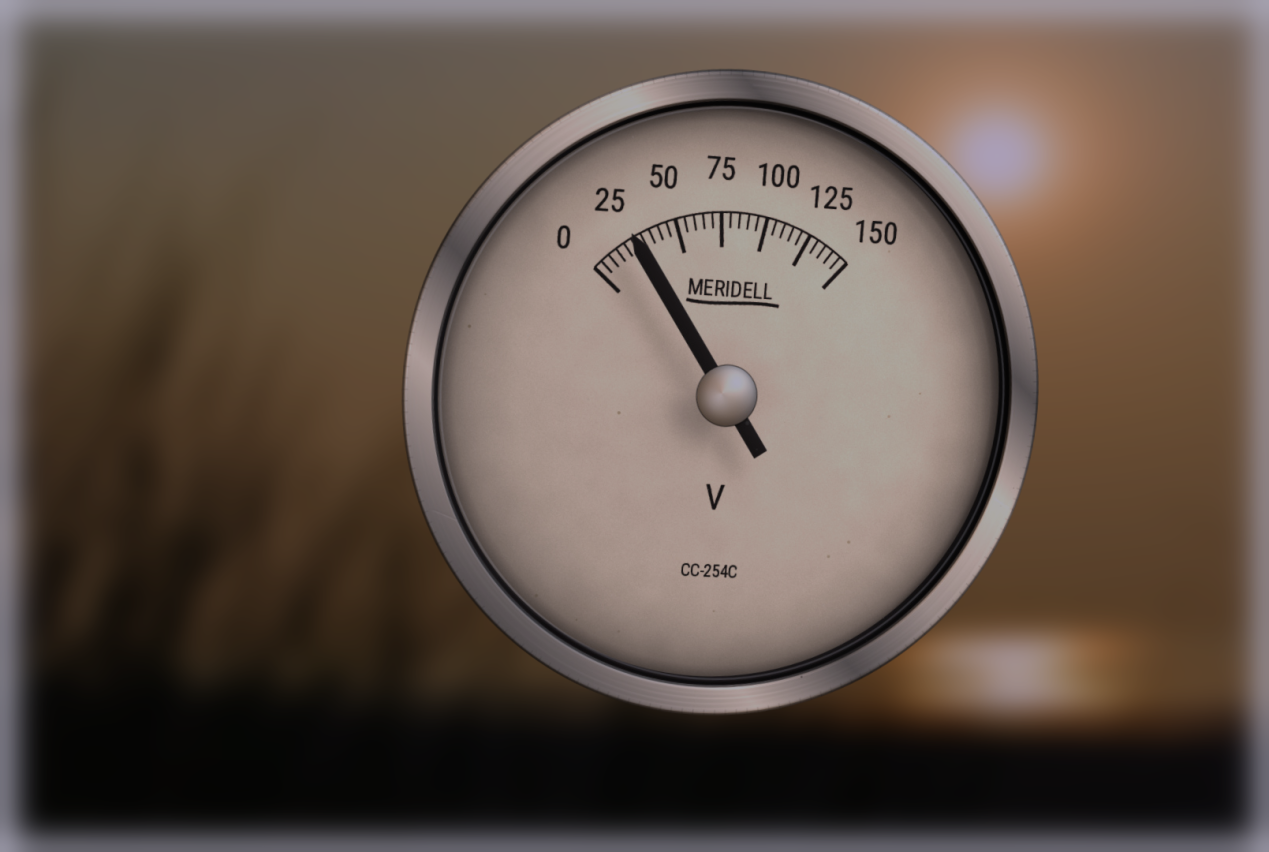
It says {"value": 25, "unit": "V"}
